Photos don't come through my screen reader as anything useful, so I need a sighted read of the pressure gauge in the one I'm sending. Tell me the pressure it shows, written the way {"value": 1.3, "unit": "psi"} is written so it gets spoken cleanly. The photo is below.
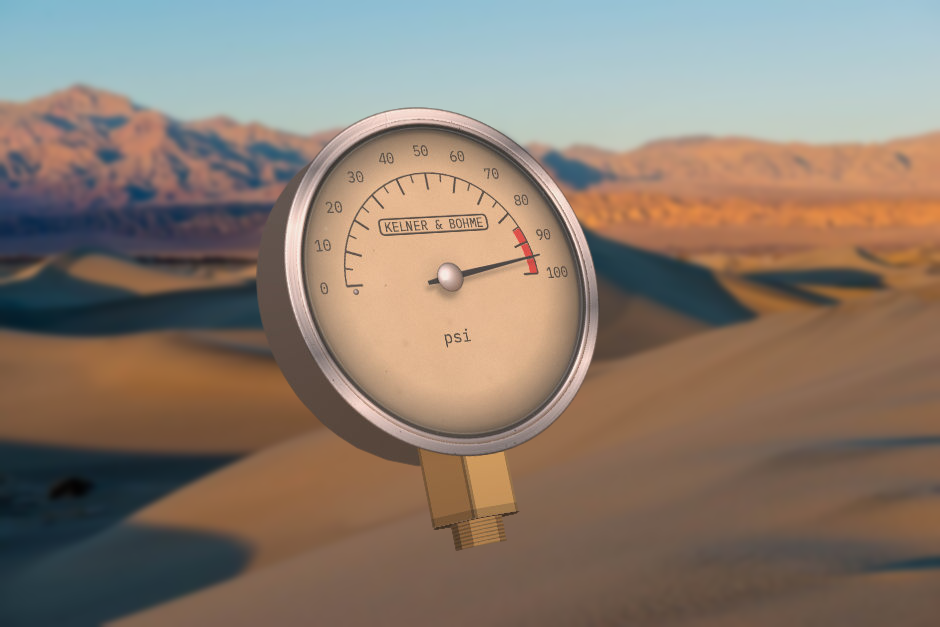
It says {"value": 95, "unit": "psi"}
